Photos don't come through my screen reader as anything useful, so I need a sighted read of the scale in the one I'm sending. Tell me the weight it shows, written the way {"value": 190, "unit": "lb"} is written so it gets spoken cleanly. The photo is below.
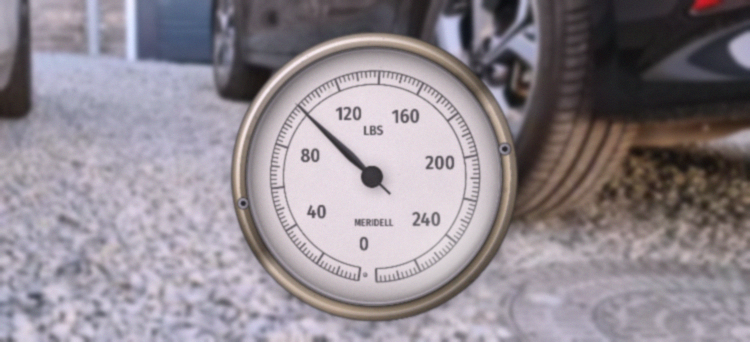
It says {"value": 100, "unit": "lb"}
